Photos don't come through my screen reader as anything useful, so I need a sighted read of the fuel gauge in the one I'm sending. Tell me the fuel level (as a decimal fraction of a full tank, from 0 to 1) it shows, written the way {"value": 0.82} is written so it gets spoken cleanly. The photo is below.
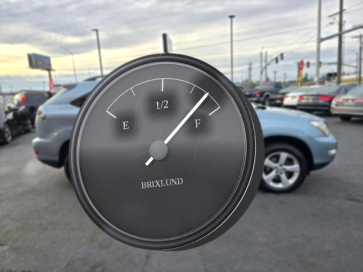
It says {"value": 0.875}
